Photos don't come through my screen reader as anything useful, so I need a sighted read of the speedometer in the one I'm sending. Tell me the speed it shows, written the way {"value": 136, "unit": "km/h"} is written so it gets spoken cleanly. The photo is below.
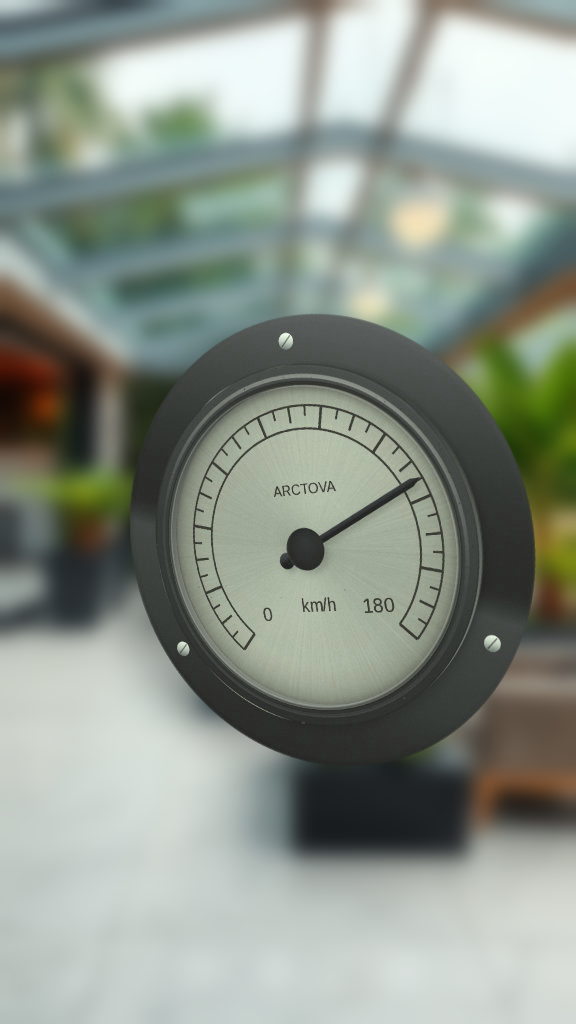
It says {"value": 135, "unit": "km/h"}
